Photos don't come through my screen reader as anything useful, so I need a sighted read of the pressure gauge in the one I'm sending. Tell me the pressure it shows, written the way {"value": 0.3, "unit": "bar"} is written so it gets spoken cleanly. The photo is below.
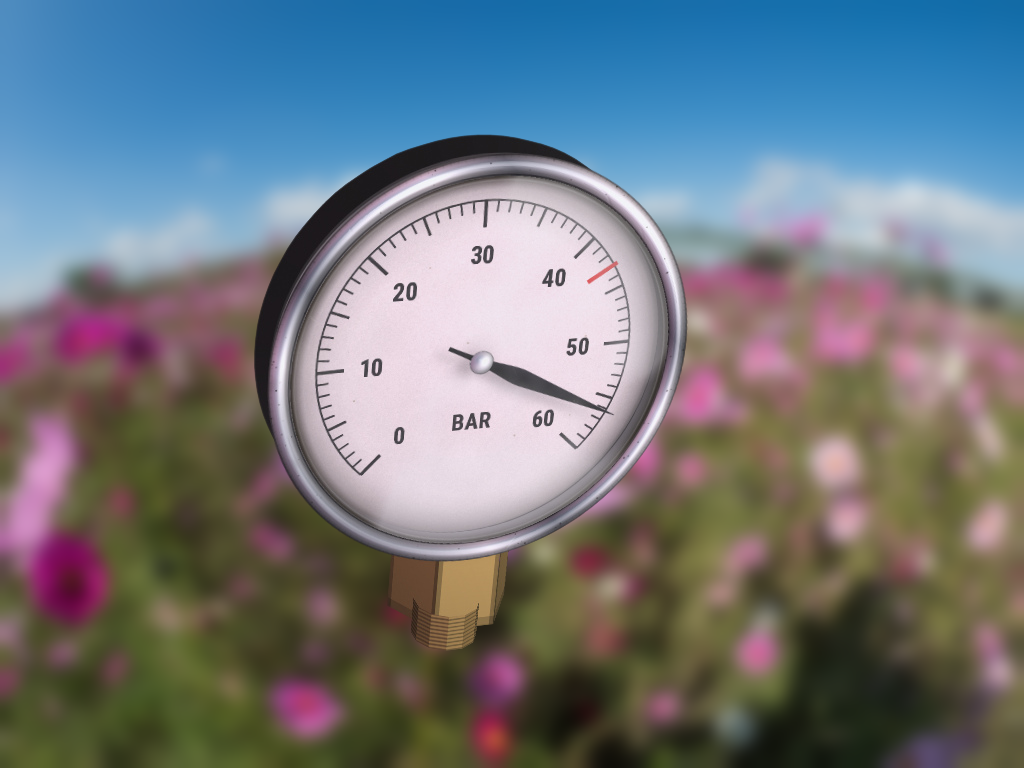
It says {"value": 56, "unit": "bar"}
